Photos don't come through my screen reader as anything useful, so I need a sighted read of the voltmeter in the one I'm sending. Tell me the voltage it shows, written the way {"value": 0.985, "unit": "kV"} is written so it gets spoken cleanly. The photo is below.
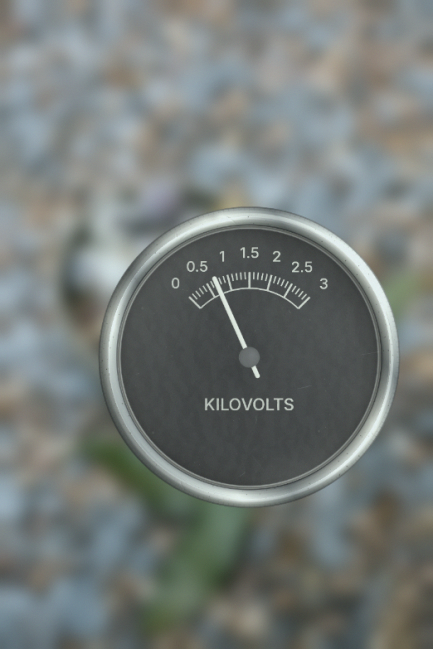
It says {"value": 0.7, "unit": "kV"}
